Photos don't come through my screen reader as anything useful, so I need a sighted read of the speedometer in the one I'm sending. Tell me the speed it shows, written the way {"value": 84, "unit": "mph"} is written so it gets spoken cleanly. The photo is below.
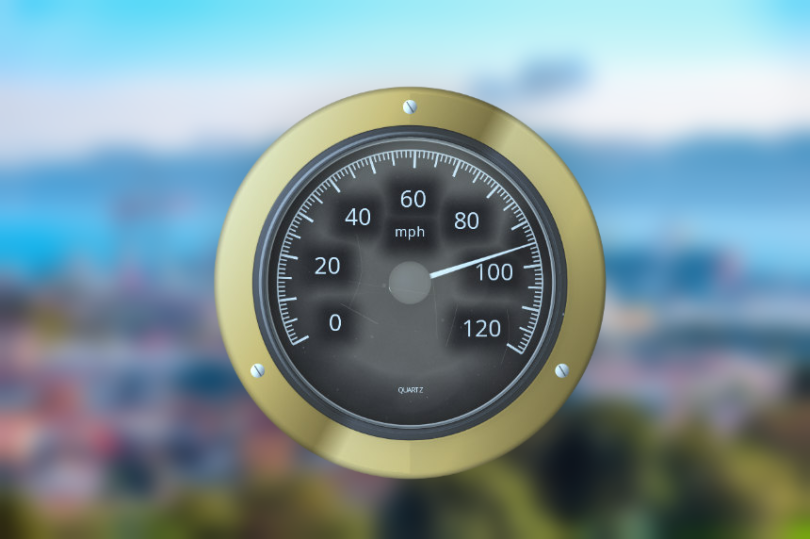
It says {"value": 95, "unit": "mph"}
